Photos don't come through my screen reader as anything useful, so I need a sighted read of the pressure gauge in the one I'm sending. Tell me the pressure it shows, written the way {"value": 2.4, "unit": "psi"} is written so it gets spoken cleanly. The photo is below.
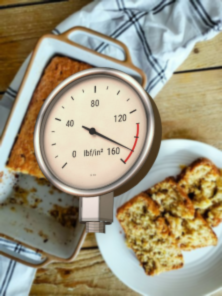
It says {"value": 150, "unit": "psi"}
